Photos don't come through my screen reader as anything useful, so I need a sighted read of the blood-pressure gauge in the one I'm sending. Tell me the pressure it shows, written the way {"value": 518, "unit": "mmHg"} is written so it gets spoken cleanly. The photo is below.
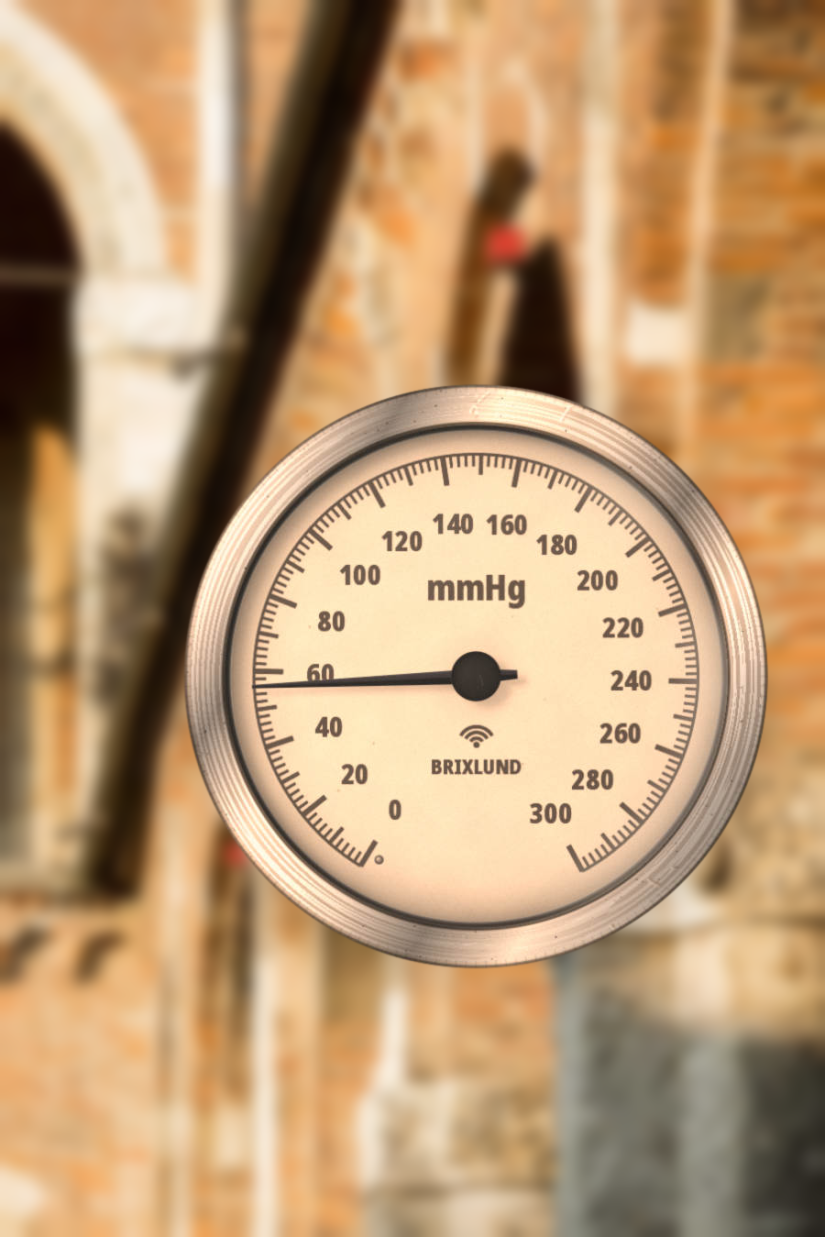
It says {"value": 56, "unit": "mmHg"}
